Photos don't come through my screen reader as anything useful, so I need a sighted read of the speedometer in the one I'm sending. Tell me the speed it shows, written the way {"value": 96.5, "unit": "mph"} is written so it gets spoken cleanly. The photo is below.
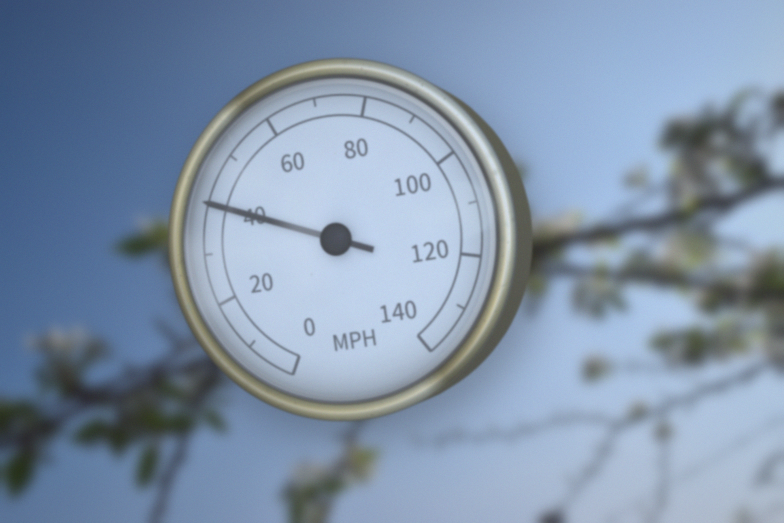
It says {"value": 40, "unit": "mph"}
